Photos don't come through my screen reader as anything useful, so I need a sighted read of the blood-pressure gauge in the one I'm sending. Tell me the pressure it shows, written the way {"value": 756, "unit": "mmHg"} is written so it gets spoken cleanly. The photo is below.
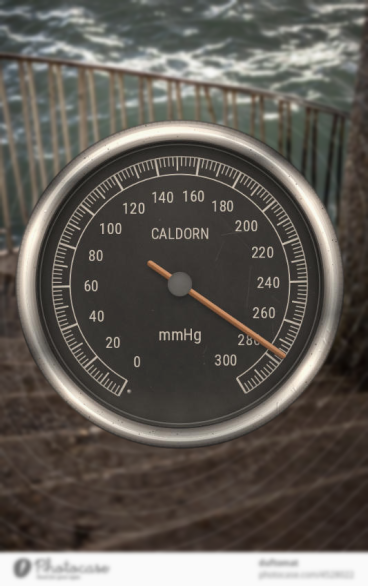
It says {"value": 276, "unit": "mmHg"}
